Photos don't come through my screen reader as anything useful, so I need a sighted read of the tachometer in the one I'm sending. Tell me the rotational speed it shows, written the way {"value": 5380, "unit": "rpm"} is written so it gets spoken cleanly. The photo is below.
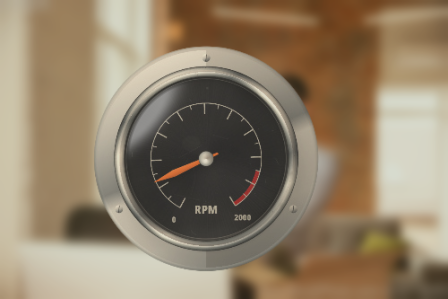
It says {"value": 250, "unit": "rpm"}
